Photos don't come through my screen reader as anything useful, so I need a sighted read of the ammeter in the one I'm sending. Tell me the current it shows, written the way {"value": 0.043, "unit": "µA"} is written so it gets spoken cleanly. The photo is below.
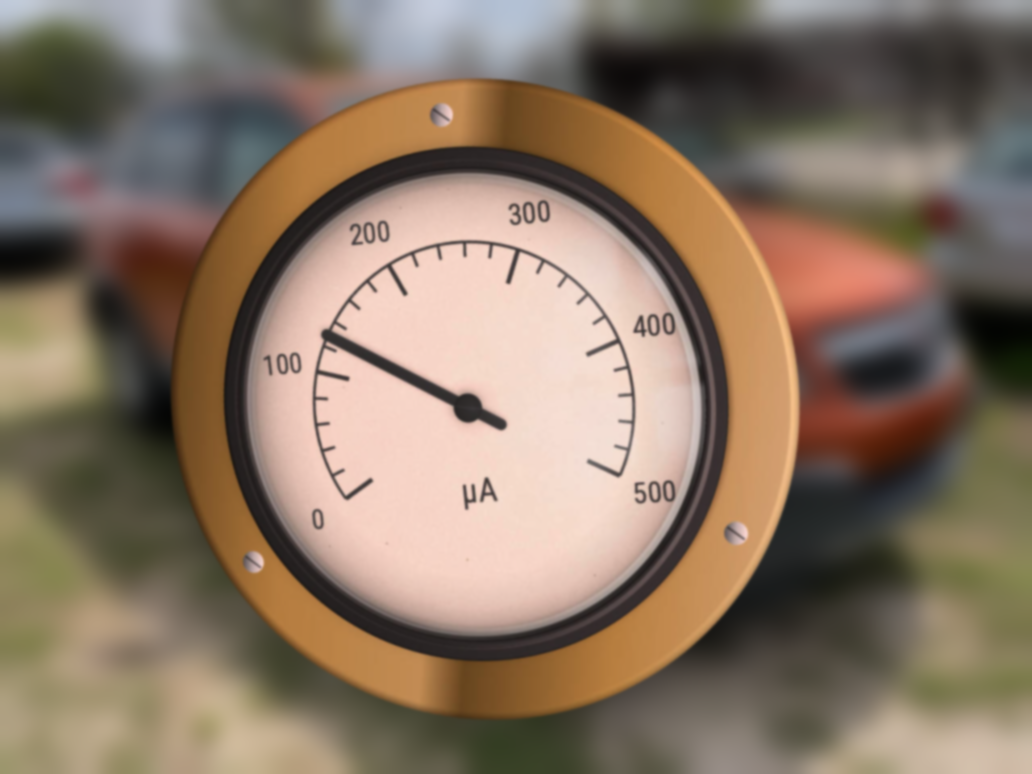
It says {"value": 130, "unit": "µA"}
